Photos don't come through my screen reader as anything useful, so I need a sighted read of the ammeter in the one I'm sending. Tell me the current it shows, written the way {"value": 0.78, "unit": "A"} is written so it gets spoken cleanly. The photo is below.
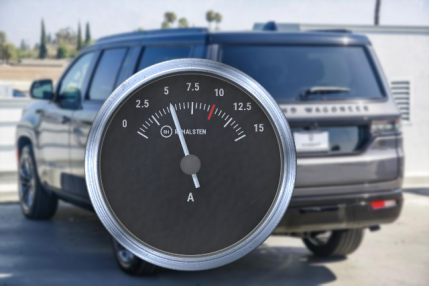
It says {"value": 5, "unit": "A"}
